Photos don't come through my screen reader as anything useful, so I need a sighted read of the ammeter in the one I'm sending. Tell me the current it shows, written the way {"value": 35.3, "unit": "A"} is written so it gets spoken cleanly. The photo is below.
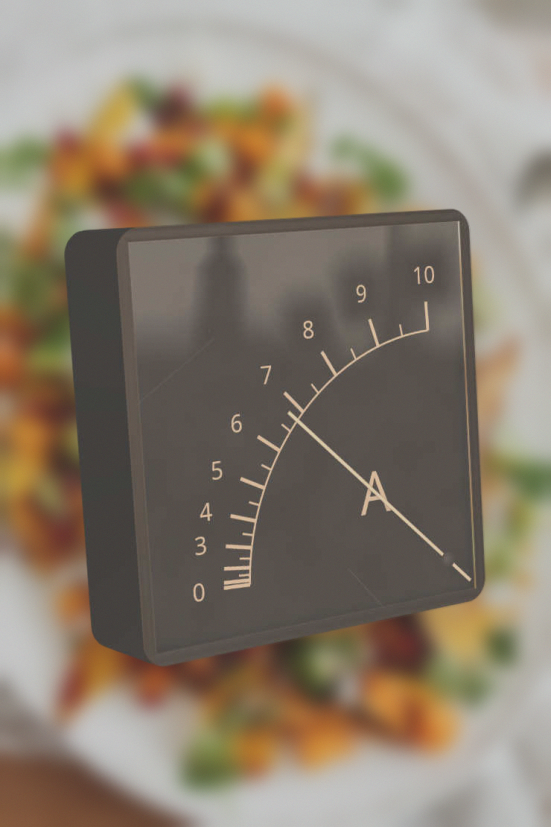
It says {"value": 6.75, "unit": "A"}
